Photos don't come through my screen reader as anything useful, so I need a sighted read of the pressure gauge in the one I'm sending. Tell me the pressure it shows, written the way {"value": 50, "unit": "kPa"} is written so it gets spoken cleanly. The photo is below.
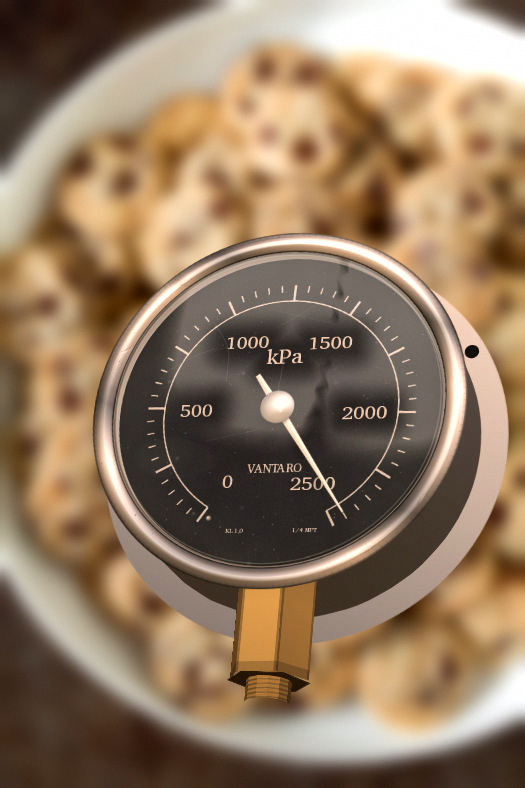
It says {"value": 2450, "unit": "kPa"}
